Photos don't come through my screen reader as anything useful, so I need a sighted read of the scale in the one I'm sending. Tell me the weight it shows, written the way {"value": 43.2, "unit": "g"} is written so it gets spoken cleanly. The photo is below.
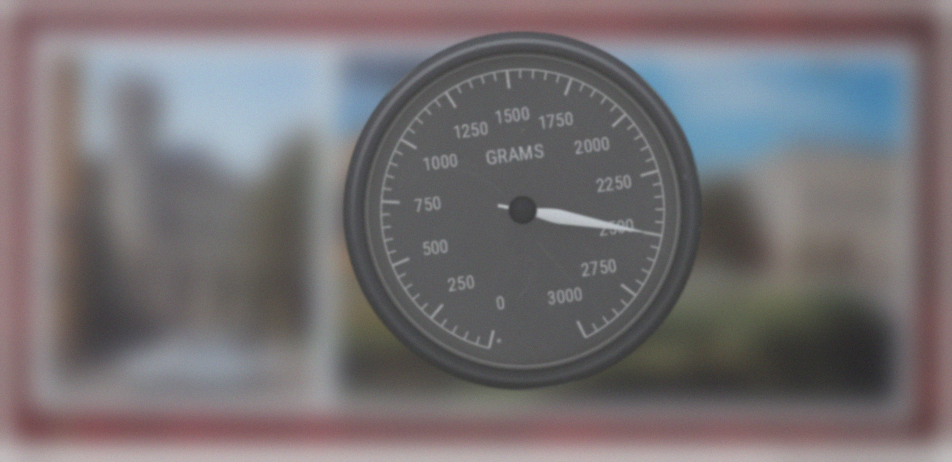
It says {"value": 2500, "unit": "g"}
